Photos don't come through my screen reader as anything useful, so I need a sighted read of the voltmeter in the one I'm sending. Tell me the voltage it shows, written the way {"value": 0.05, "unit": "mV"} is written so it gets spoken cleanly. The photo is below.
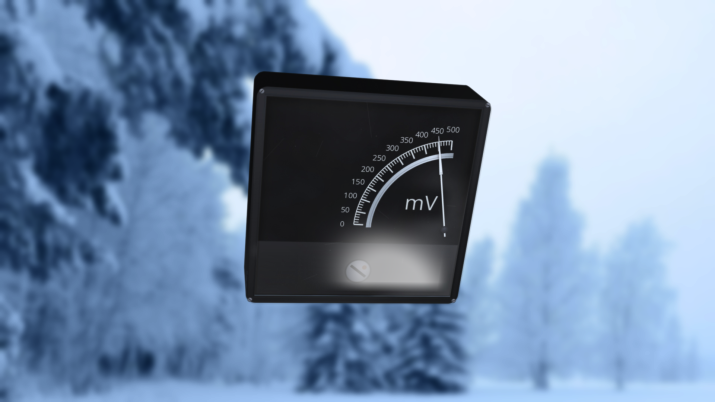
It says {"value": 450, "unit": "mV"}
